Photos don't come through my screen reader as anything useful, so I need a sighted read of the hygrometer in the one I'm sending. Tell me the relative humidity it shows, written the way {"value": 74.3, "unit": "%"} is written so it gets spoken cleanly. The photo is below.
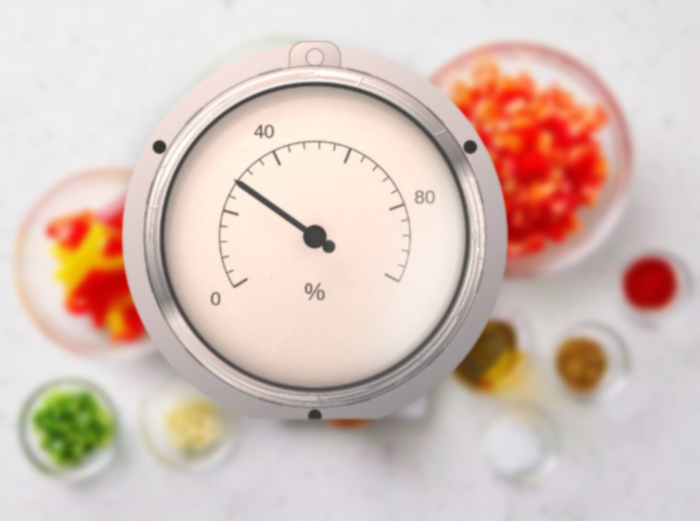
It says {"value": 28, "unit": "%"}
